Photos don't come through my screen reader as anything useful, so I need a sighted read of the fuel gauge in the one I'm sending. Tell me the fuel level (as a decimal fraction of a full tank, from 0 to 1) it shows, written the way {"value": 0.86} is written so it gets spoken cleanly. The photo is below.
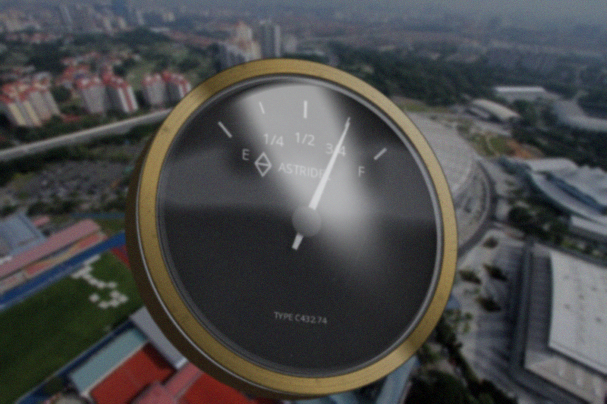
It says {"value": 0.75}
